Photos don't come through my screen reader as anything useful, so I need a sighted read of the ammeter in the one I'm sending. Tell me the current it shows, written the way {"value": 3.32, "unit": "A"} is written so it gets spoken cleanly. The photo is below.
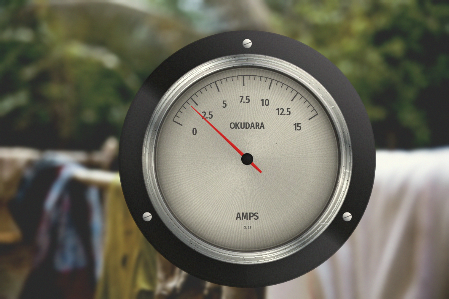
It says {"value": 2, "unit": "A"}
